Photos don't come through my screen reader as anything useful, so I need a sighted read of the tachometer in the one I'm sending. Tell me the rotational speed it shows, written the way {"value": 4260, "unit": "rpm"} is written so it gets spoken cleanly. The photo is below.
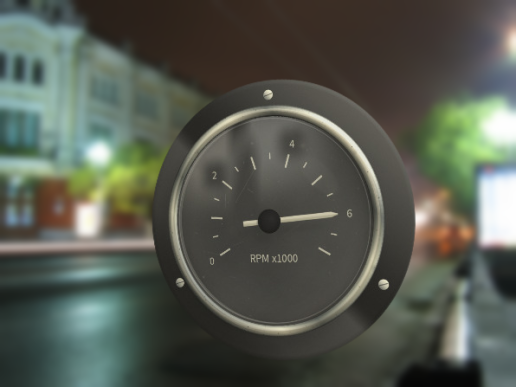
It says {"value": 6000, "unit": "rpm"}
